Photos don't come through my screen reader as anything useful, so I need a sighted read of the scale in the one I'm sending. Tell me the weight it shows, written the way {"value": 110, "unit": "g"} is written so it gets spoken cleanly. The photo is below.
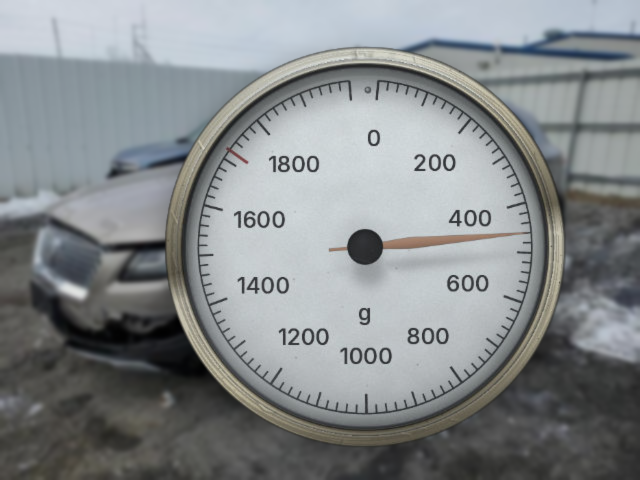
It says {"value": 460, "unit": "g"}
